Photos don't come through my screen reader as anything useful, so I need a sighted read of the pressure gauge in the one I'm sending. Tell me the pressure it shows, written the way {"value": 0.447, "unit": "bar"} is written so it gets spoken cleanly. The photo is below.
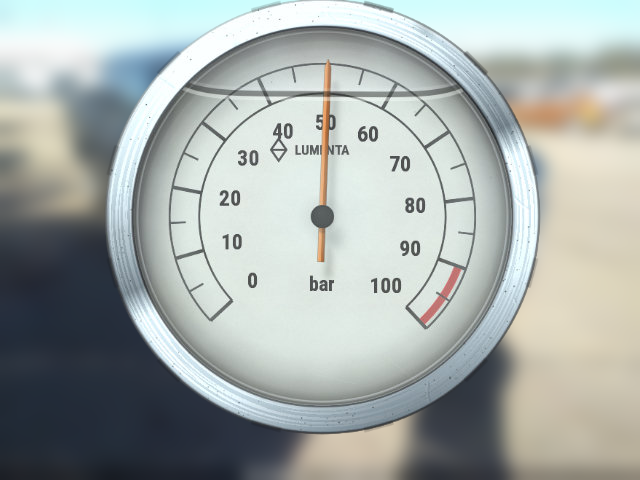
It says {"value": 50, "unit": "bar"}
